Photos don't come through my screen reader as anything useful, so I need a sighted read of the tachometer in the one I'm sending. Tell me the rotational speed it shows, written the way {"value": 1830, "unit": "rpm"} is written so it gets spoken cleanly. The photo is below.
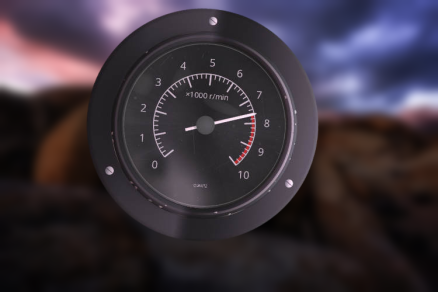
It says {"value": 7600, "unit": "rpm"}
